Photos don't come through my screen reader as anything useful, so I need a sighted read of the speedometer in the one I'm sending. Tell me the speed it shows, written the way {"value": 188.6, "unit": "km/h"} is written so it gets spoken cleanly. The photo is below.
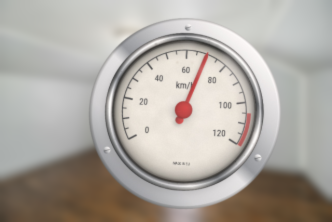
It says {"value": 70, "unit": "km/h"}
